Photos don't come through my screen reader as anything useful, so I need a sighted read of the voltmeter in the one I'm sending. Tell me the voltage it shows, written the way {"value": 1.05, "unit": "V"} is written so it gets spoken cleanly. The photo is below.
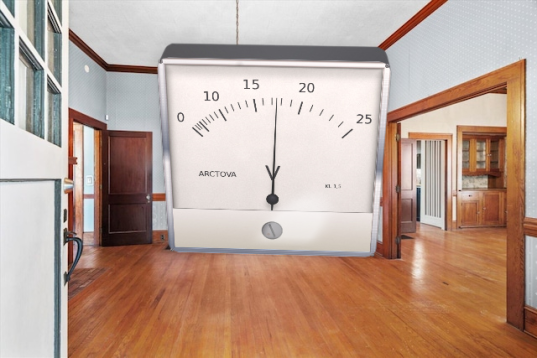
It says {"value": 17.5, "unit": "V"}
